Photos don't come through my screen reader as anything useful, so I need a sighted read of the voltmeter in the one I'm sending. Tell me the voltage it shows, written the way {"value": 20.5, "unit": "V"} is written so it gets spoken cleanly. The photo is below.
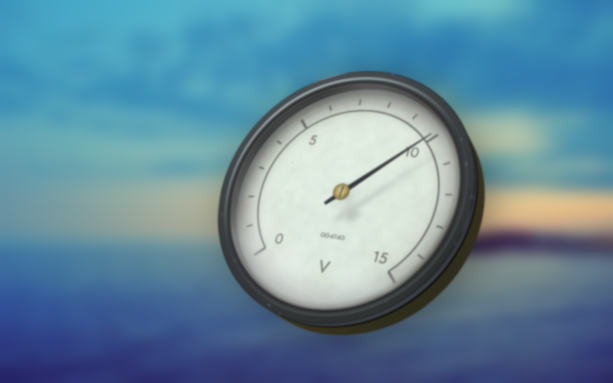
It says {"value": 10, "unit": "V"}
